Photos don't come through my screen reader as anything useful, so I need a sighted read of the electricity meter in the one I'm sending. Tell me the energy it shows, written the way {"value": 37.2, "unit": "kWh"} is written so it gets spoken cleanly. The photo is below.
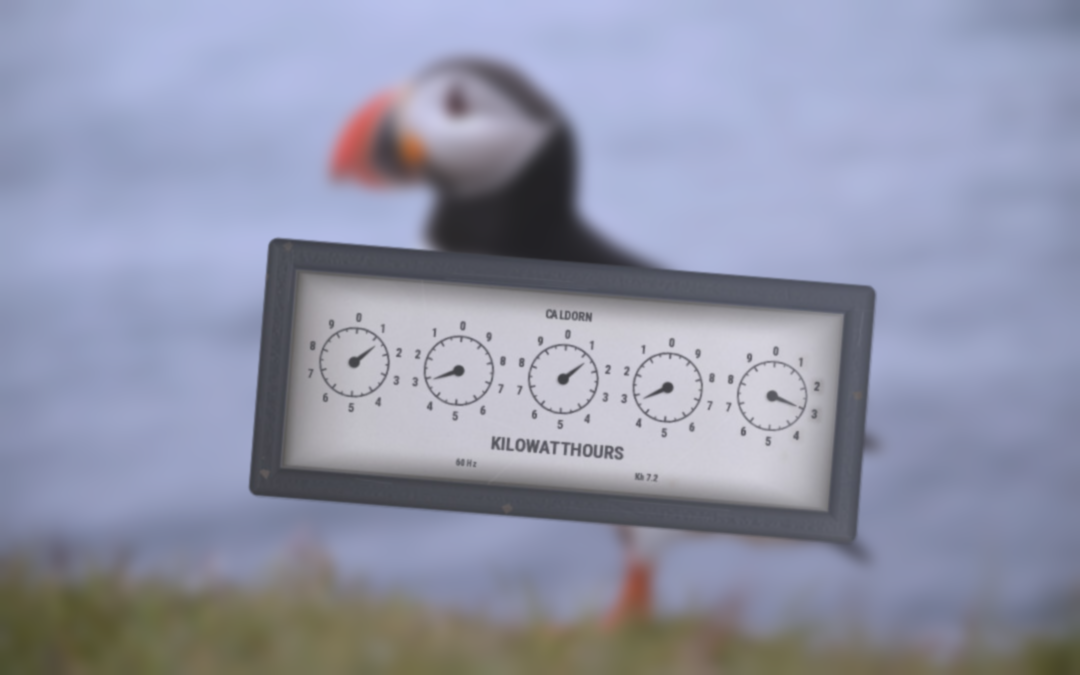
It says {"value": 13133, "unit": "kWh"}
